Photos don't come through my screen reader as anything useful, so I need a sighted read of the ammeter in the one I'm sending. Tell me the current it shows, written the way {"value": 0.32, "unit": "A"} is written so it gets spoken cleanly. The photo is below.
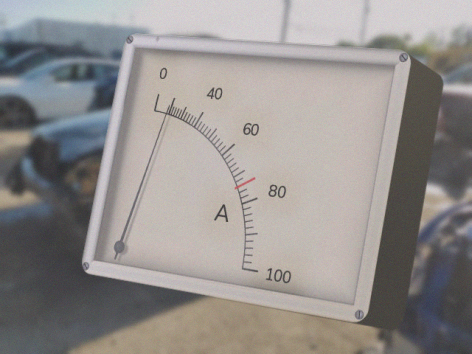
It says {"value": 20, "unit": "A"}
